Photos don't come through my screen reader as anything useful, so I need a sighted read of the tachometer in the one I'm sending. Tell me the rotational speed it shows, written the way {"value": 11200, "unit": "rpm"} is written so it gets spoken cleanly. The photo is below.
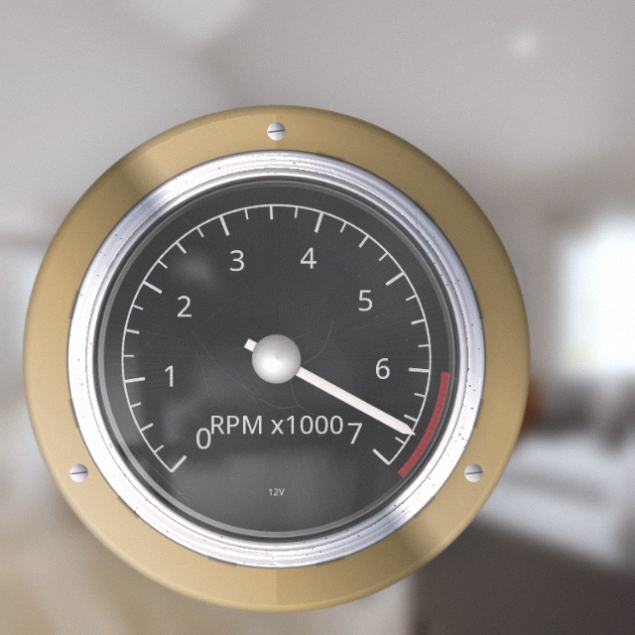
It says {"value": 6625, "unit": "rpm"}
